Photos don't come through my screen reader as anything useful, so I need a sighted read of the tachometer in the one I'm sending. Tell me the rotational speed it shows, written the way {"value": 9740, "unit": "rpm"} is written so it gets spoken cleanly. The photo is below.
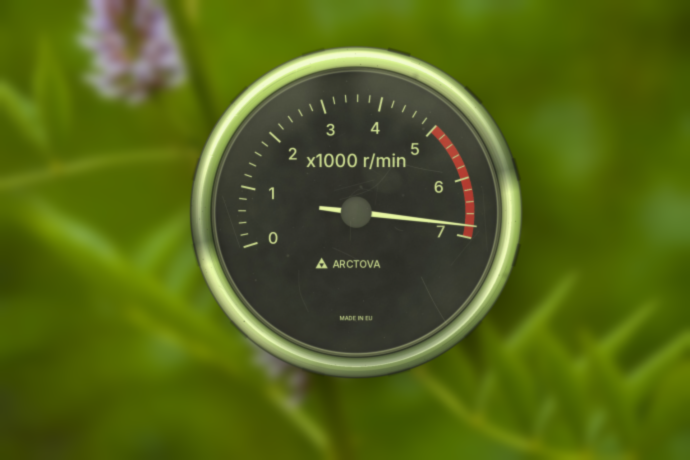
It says {"value": 6800, "unit": "rpm"}
